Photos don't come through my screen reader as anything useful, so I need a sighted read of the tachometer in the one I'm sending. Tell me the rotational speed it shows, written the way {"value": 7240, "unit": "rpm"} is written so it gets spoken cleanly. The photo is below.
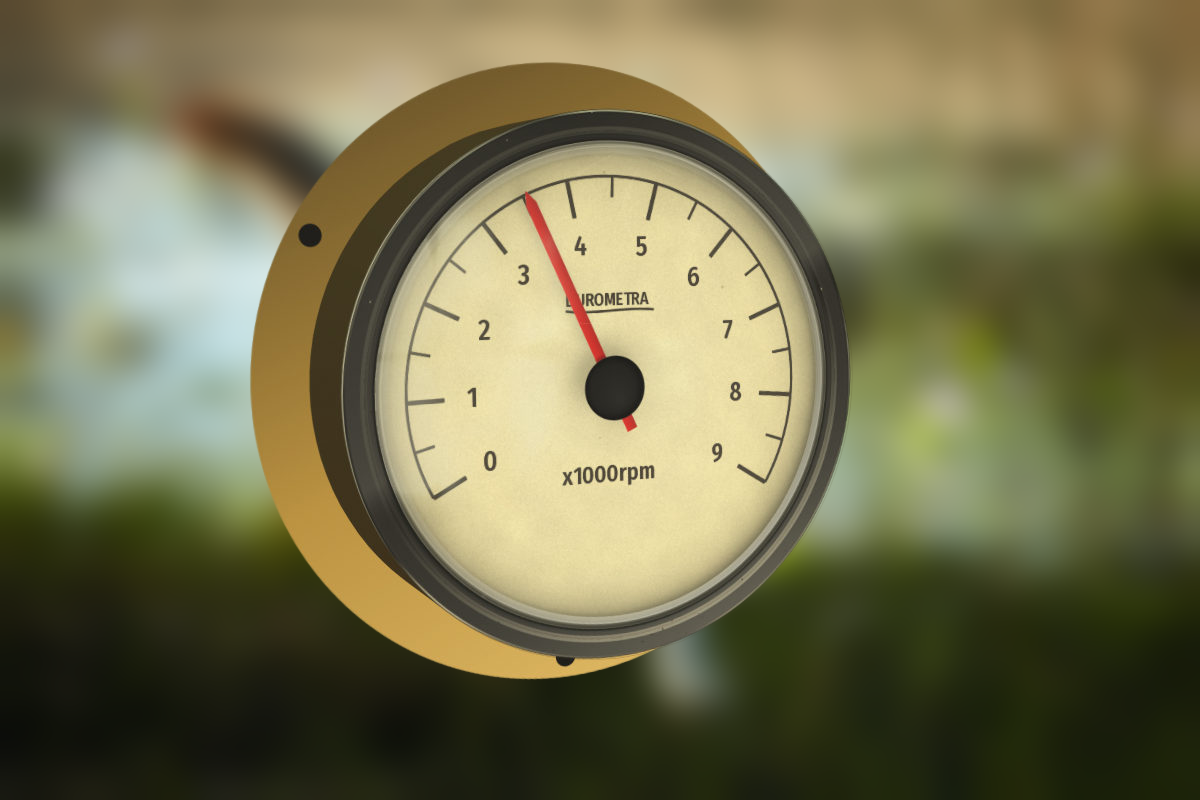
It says {"value": 3500, "unit": "rpm"}
